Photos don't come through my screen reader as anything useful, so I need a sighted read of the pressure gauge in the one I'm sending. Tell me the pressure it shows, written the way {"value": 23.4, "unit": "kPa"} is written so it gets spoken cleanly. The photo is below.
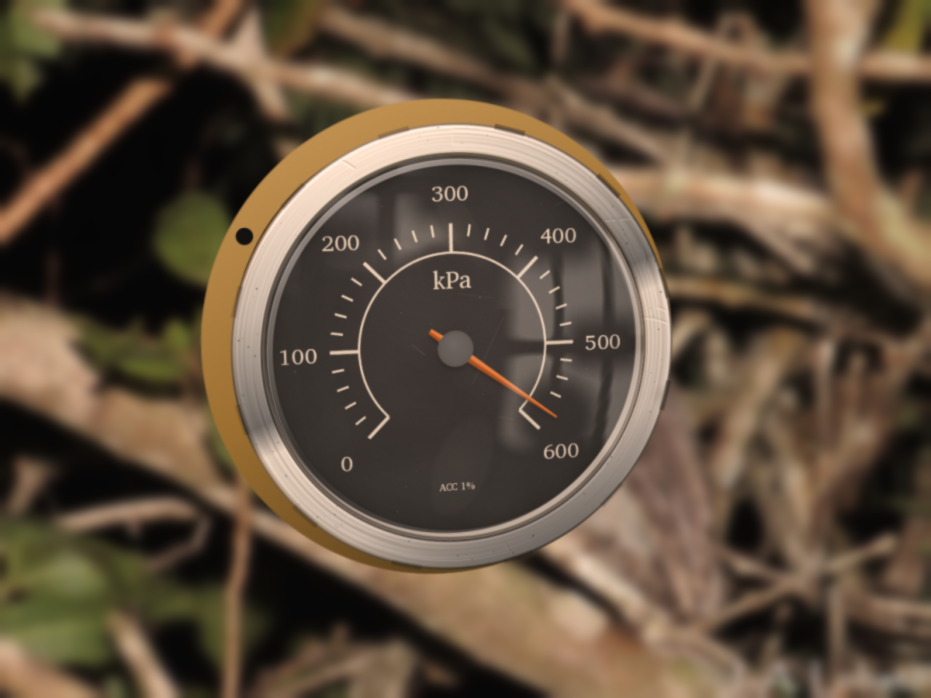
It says {"value": 580, "unit": "kPa"}
